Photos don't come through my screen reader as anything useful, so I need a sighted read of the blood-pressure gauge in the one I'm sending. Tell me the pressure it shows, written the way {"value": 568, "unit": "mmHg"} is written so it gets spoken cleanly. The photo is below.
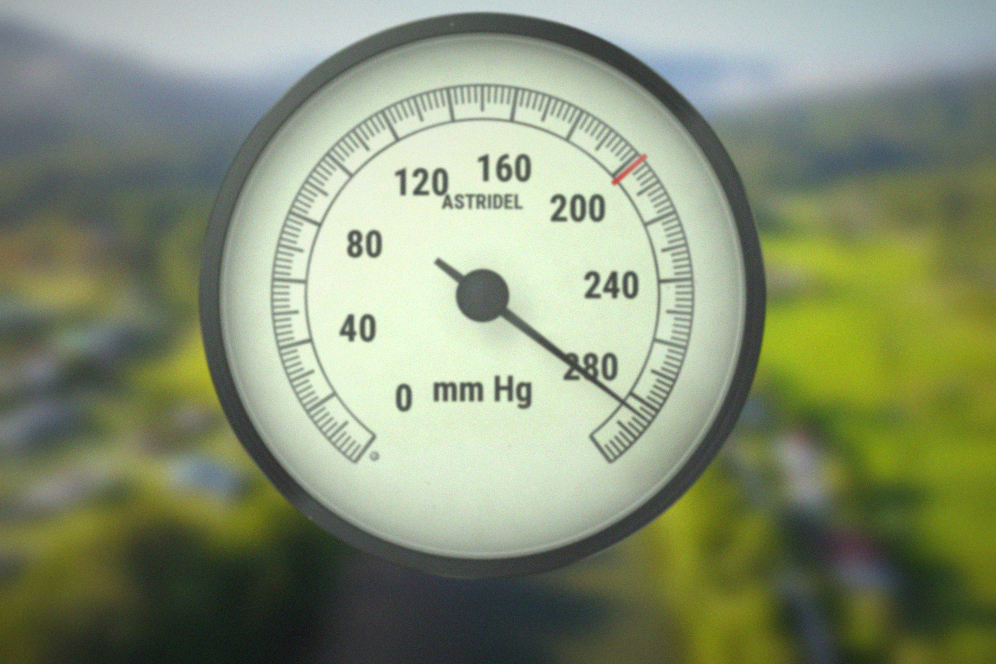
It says {"value": 284, "unit": "mmHg"}
